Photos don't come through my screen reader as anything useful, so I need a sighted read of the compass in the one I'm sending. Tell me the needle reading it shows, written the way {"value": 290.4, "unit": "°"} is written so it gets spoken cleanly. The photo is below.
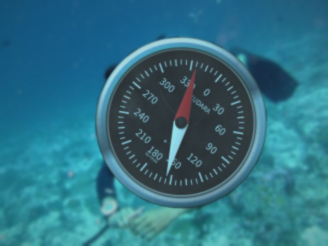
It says {"value": 335, "unit": "°"}
